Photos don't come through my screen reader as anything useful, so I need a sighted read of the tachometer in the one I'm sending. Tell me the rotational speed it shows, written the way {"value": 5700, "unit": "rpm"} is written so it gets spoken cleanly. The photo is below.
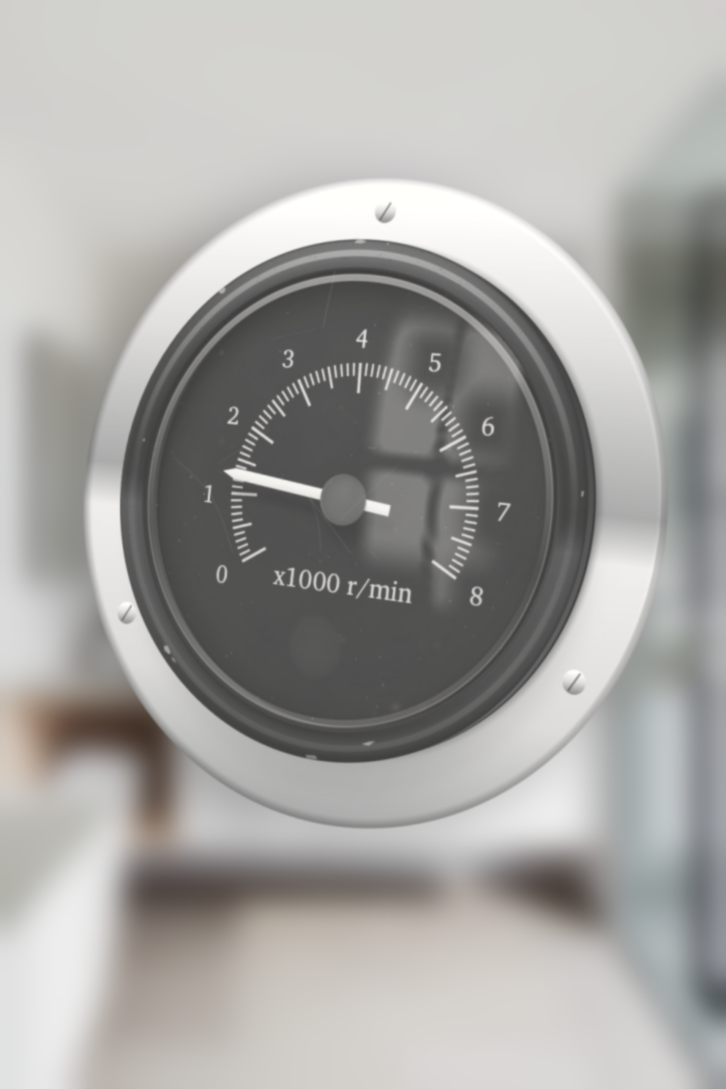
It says {"value": 1300, "unit": "rpm"}
